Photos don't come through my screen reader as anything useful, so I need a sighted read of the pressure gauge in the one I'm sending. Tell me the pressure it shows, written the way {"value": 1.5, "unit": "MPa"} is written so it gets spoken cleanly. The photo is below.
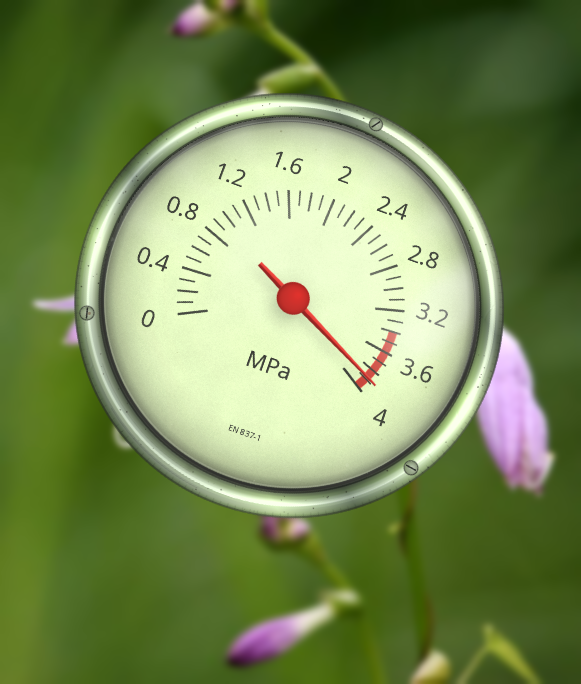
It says {"value": 3.9, "unit": "MPa"}
